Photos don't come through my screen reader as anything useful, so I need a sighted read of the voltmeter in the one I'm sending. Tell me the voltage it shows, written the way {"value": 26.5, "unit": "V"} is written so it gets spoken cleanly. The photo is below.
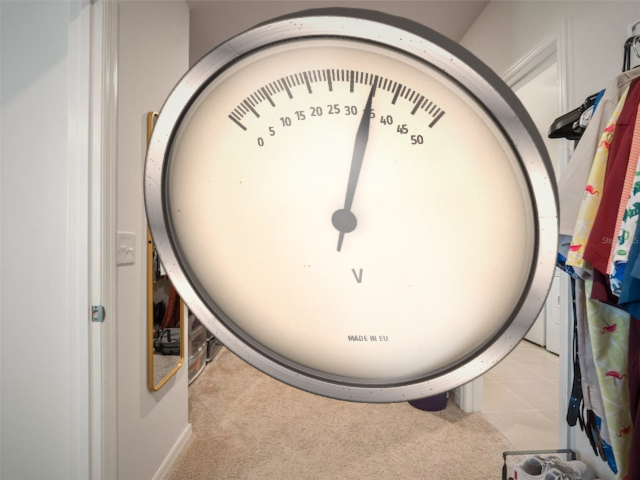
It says {"value": 35, "unit": "V"}
